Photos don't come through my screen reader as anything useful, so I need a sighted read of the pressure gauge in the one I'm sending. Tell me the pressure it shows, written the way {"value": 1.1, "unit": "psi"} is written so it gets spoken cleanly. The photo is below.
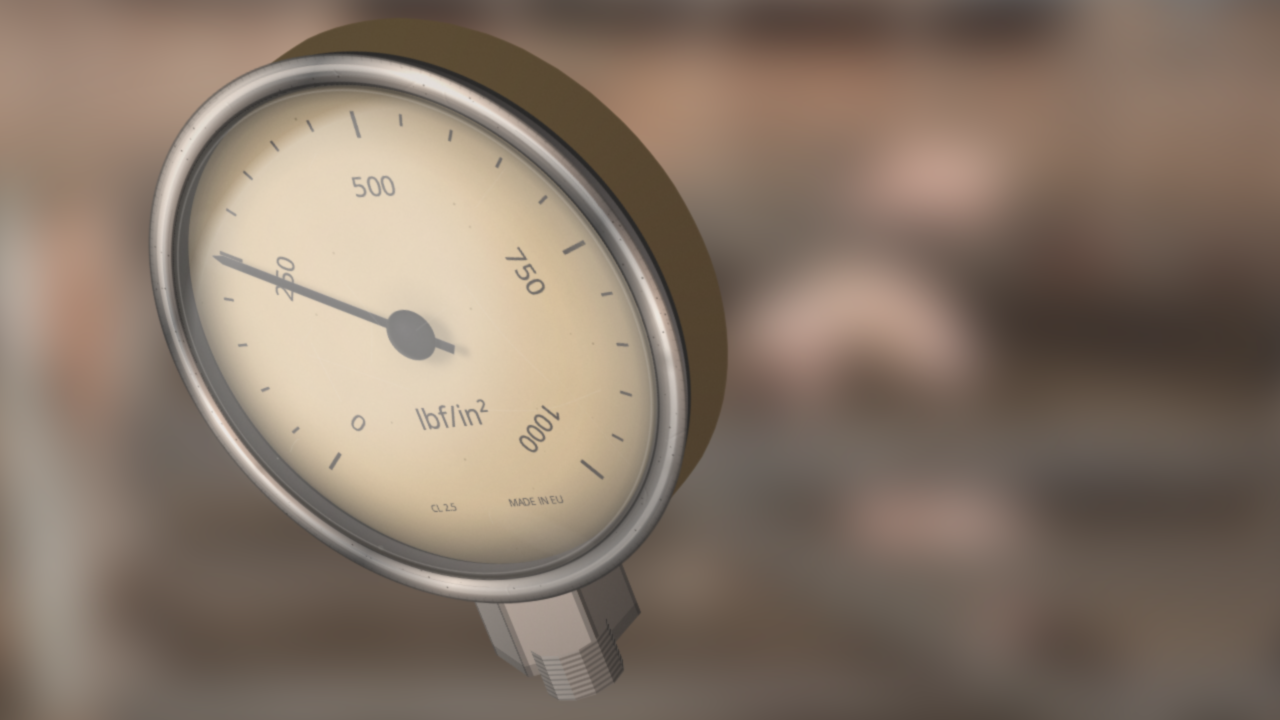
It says {"value": 250, "unit": "psi"}
